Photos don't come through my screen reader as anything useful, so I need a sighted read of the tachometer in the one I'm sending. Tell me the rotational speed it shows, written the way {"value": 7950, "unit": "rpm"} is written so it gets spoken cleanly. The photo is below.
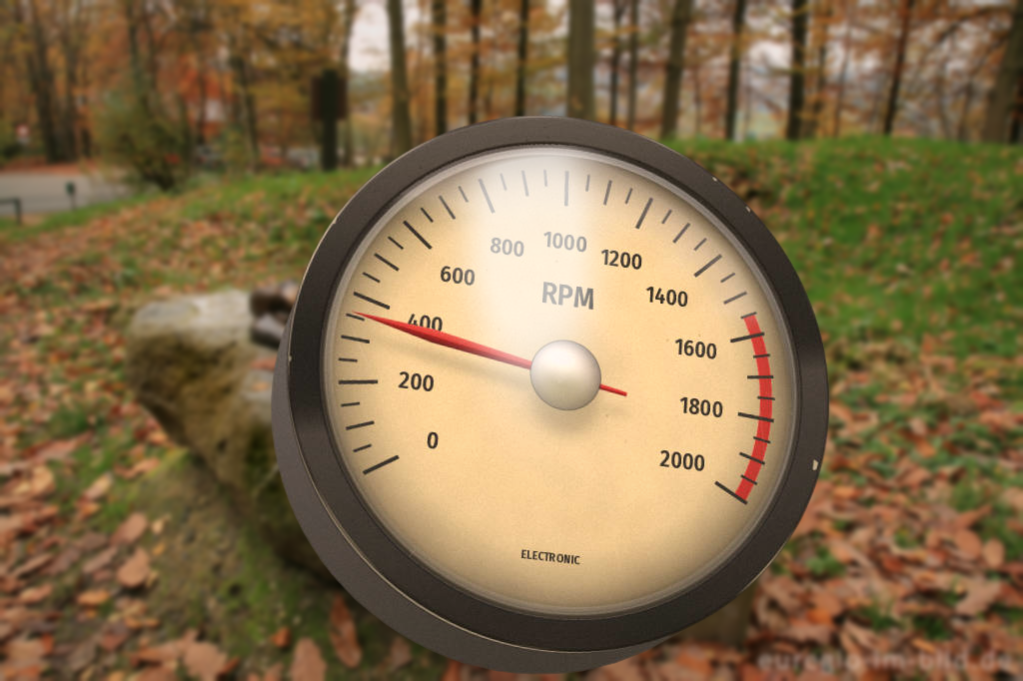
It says {"value": 350, "unit": "rpm"}
